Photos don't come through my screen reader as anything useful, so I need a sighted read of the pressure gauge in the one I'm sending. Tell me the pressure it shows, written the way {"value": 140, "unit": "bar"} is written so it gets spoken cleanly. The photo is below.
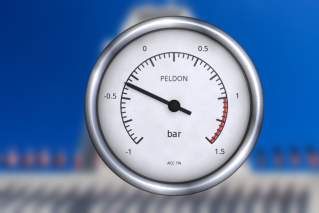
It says {"value": -0.35, "unit": "bar"}
